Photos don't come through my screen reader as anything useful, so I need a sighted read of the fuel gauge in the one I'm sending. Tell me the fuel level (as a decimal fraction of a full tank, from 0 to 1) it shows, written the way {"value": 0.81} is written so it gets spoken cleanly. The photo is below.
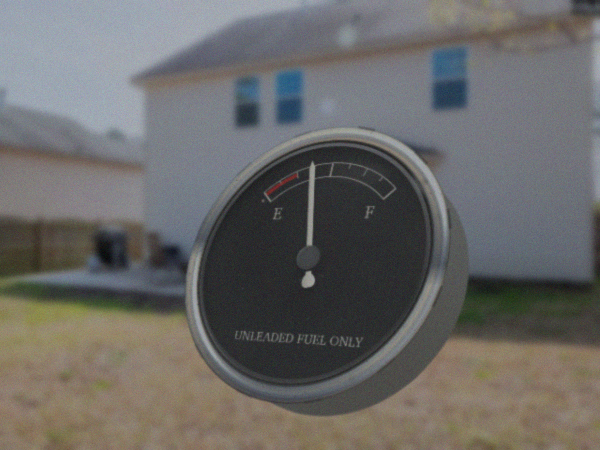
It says {"value": 0.375}
